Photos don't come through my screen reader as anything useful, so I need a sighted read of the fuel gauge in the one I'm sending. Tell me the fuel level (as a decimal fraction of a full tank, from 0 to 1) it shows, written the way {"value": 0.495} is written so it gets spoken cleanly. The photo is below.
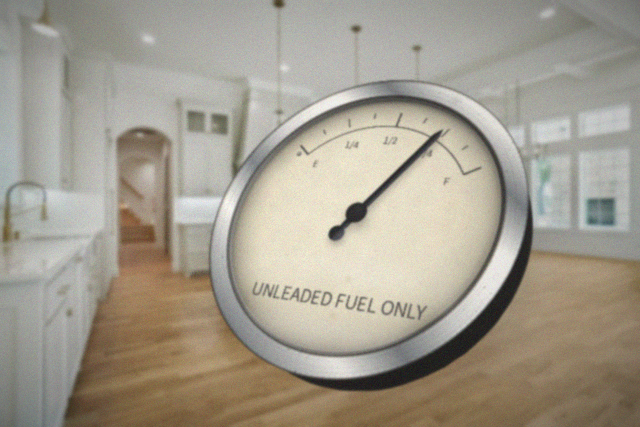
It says {"value": 0.75}
